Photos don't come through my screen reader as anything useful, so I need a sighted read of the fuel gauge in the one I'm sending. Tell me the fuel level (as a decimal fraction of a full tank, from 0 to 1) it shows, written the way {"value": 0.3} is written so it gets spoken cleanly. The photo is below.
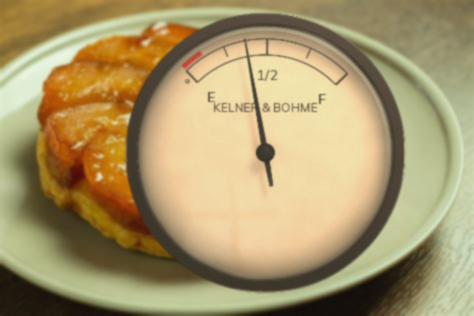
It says {"value": 0.375}
